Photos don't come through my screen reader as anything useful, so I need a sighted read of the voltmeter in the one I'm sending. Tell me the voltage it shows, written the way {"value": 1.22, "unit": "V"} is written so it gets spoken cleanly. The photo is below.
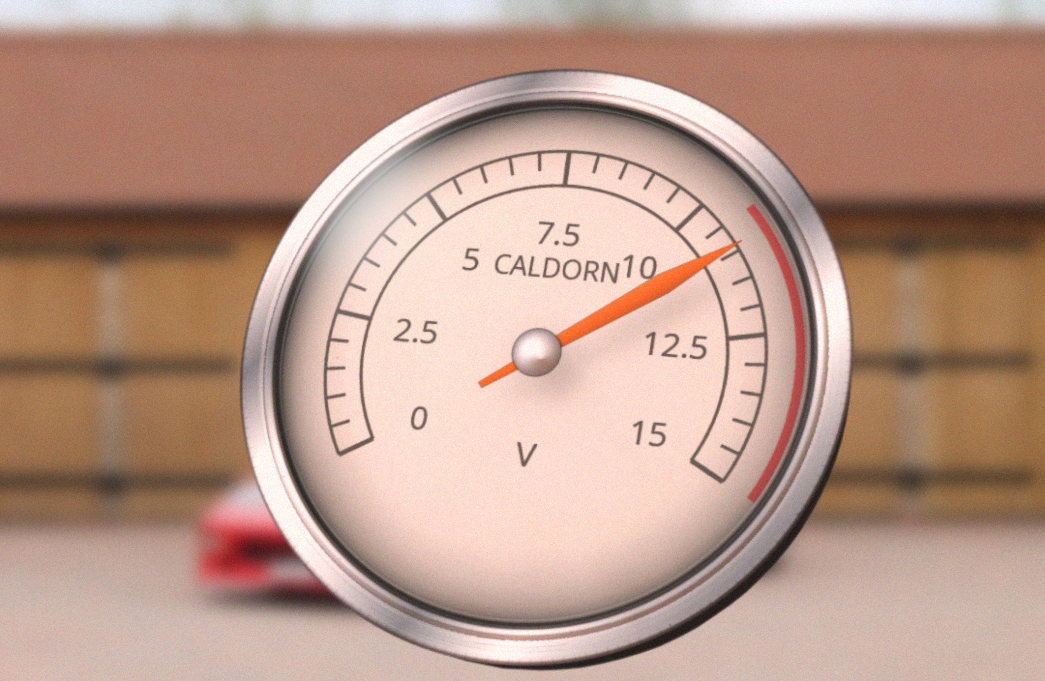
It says {"value": 11, "unit": "V"}
